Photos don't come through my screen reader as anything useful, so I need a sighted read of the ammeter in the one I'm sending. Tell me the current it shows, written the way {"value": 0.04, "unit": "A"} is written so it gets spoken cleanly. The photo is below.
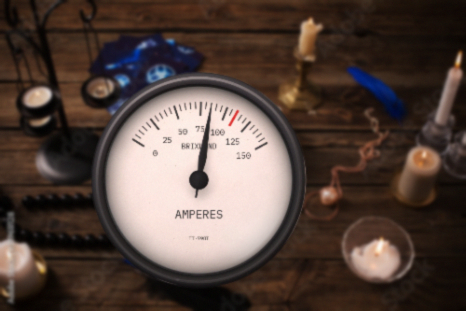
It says {"value": 85, "unit": "A"}
